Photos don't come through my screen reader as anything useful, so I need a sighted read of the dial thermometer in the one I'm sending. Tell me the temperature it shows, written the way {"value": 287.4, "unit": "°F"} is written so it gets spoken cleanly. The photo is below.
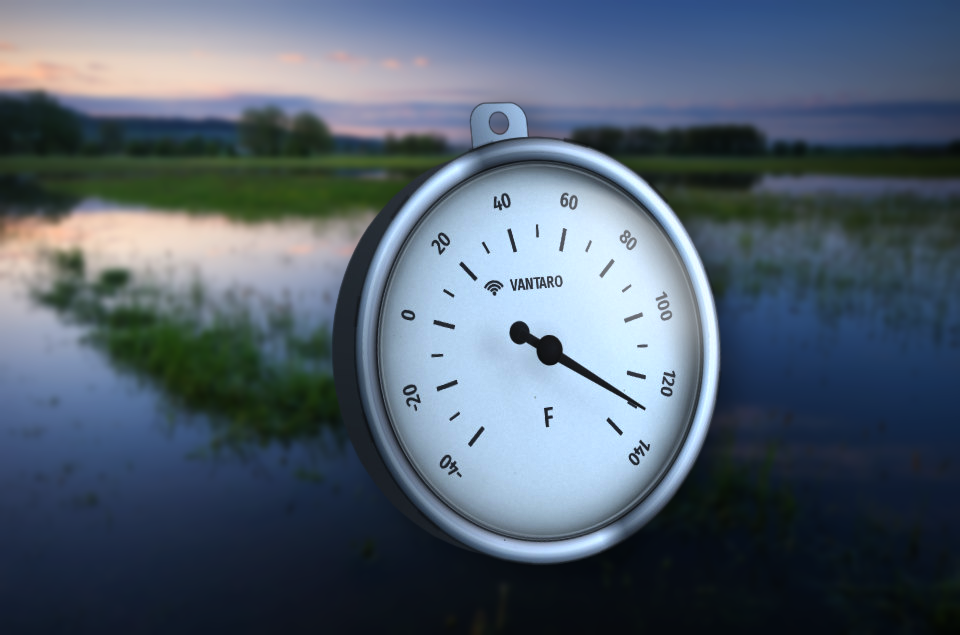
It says {"value": 130, "unit": "°F"}
